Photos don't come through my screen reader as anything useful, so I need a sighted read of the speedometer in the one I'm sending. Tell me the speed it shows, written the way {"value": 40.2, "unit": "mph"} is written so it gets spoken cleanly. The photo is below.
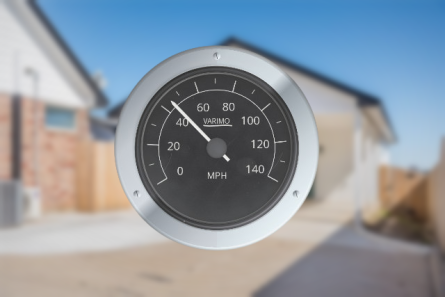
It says {"value": 45, "unit": "mph"}
